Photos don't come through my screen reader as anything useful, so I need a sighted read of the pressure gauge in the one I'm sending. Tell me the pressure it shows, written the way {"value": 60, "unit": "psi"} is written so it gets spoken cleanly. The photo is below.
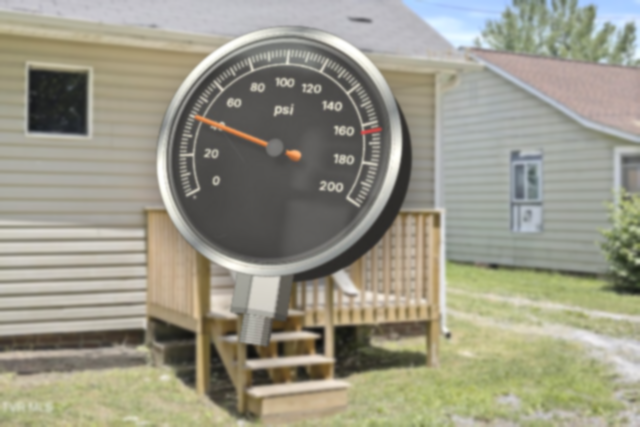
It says {"value": 40, "unit": "psi"}
